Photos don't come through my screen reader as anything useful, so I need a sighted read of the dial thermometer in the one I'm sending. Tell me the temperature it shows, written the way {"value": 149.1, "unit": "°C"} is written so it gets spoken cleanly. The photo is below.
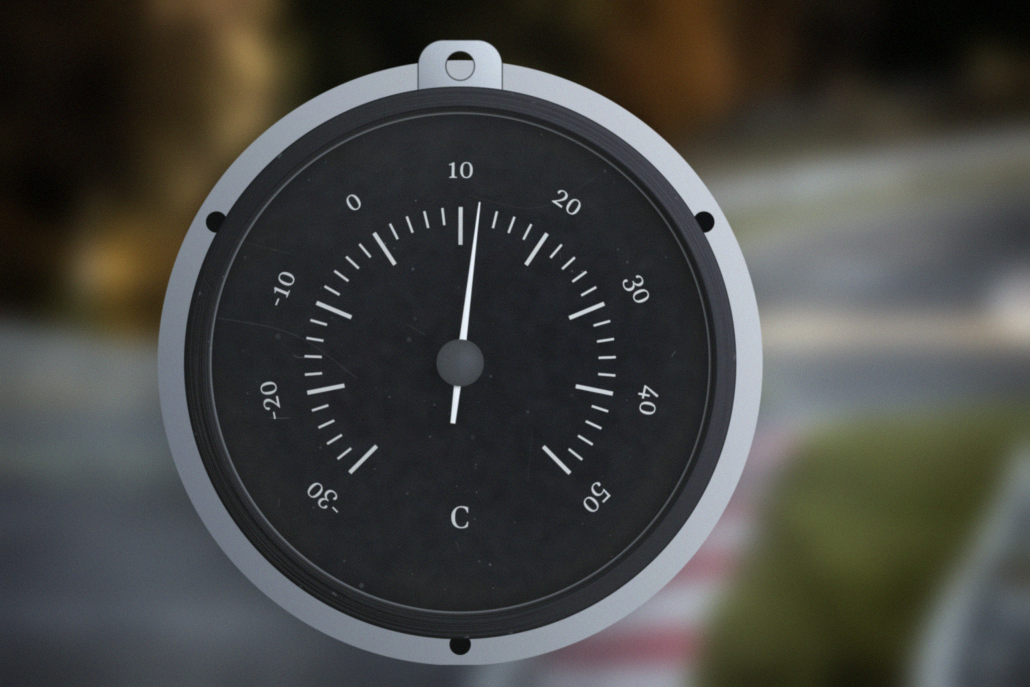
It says {"value": 12, "unit": "°C"}
